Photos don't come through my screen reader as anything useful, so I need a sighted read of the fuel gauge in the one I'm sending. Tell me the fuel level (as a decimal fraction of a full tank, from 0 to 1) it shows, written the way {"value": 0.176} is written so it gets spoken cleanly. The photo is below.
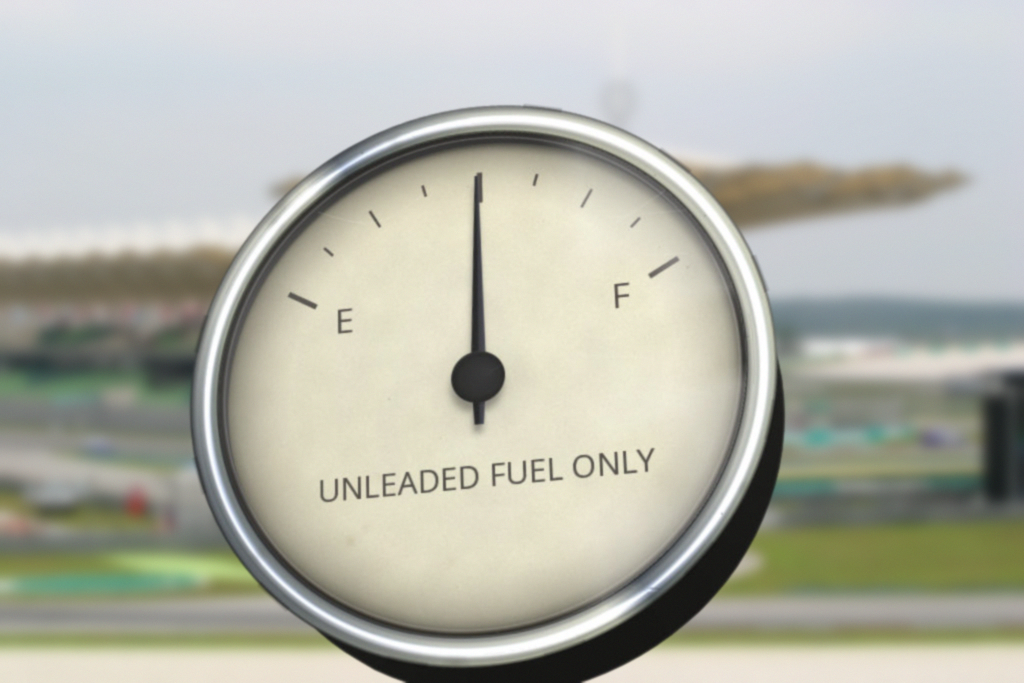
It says {"value": 0.5}
